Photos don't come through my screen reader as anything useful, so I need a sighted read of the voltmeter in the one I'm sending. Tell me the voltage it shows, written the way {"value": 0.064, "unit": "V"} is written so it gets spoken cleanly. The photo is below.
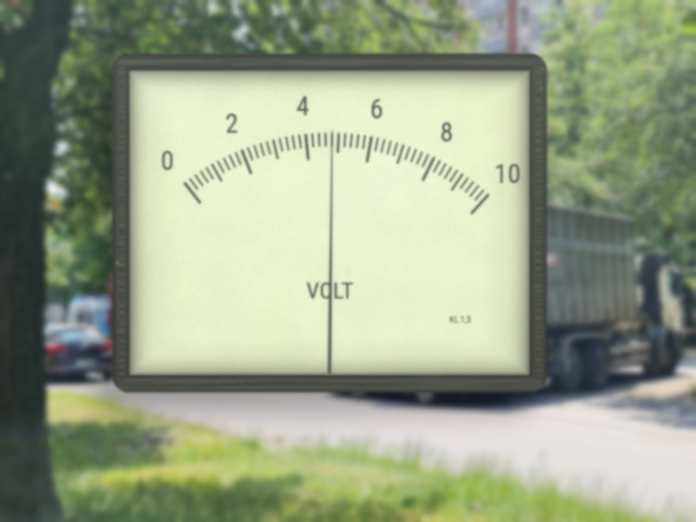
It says {"value": 4.8, "unit": "V"}
